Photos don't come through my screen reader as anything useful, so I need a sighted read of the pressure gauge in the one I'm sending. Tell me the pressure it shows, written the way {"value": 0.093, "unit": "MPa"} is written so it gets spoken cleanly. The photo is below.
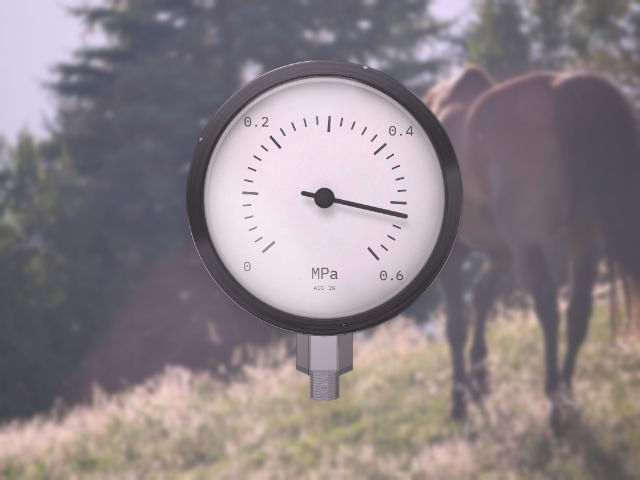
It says {"value": 0.52, "unit": "MPa"}
